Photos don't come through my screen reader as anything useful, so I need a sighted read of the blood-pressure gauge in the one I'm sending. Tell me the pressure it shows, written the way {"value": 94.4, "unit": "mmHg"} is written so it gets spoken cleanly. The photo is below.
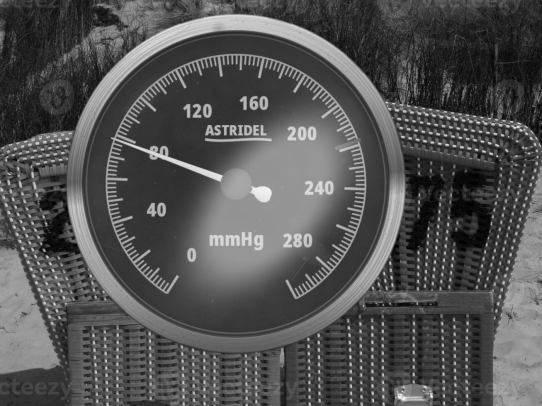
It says {"value": 78, "unit": "mmHg"}
